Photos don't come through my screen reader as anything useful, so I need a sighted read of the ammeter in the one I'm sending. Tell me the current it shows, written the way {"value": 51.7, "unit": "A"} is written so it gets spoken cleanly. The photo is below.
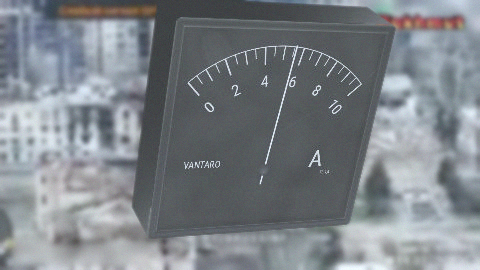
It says {"value": 5.5, "unit": "A"}
